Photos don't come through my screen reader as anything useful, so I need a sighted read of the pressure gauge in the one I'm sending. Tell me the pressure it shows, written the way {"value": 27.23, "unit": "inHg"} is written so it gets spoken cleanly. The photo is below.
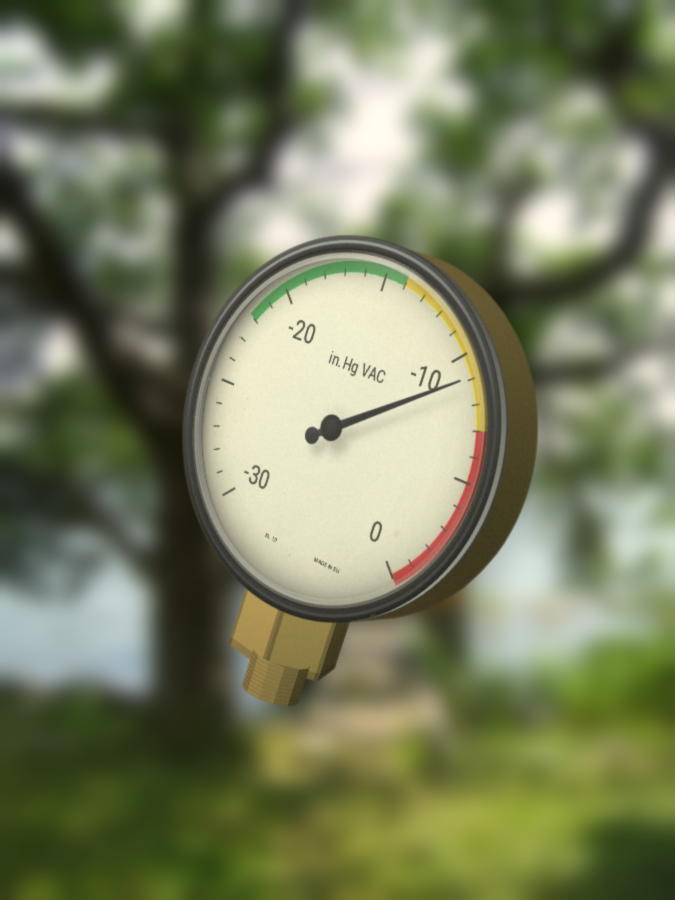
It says {"value": -9, "unit": "inHg"}
